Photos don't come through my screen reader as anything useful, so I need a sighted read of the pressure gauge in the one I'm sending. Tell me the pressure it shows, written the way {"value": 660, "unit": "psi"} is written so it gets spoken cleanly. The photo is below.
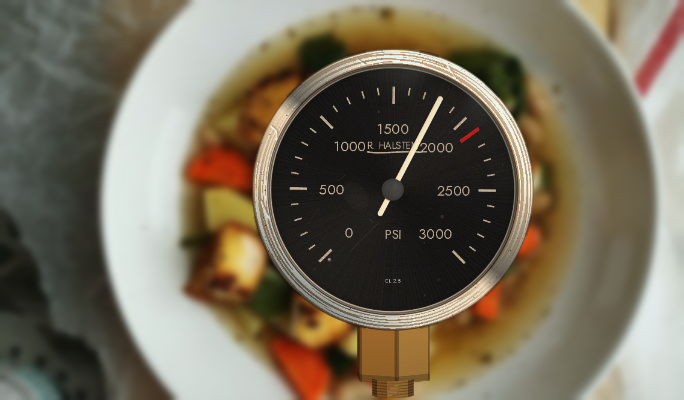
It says {"value": 1800, "unit": "psi"}
